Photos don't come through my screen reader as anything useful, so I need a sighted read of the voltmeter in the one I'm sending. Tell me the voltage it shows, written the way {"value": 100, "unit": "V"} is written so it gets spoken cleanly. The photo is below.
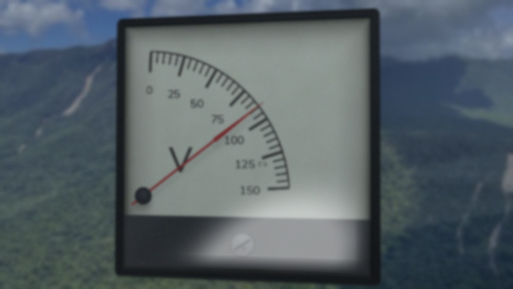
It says {"value": 90, "unit": "V"}
